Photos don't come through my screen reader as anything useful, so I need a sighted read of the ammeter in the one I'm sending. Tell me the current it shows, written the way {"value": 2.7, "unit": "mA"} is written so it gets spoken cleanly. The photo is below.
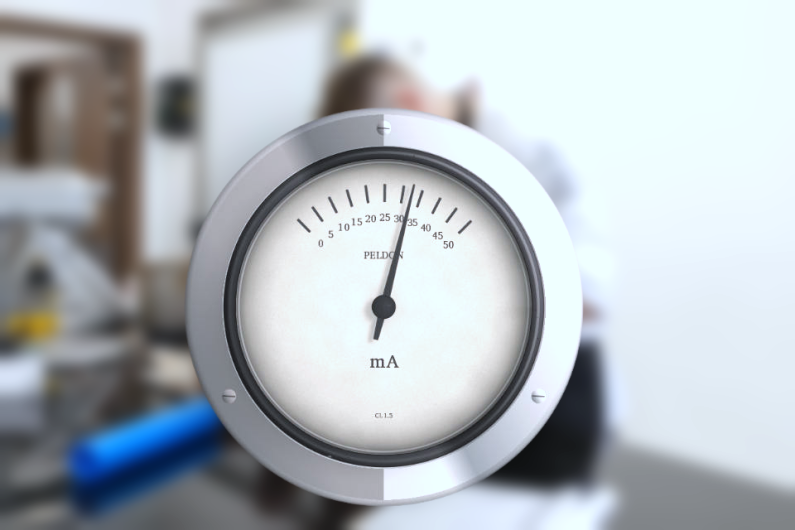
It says {"value": 32.5, "unit": "mA"}
